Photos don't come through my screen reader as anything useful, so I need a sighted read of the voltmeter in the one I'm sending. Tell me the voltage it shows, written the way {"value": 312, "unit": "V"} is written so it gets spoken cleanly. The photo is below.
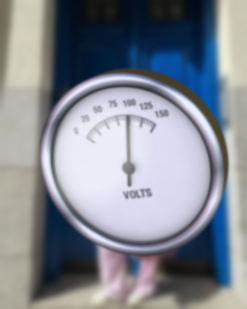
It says {"value": 100, "unit": "V"}
